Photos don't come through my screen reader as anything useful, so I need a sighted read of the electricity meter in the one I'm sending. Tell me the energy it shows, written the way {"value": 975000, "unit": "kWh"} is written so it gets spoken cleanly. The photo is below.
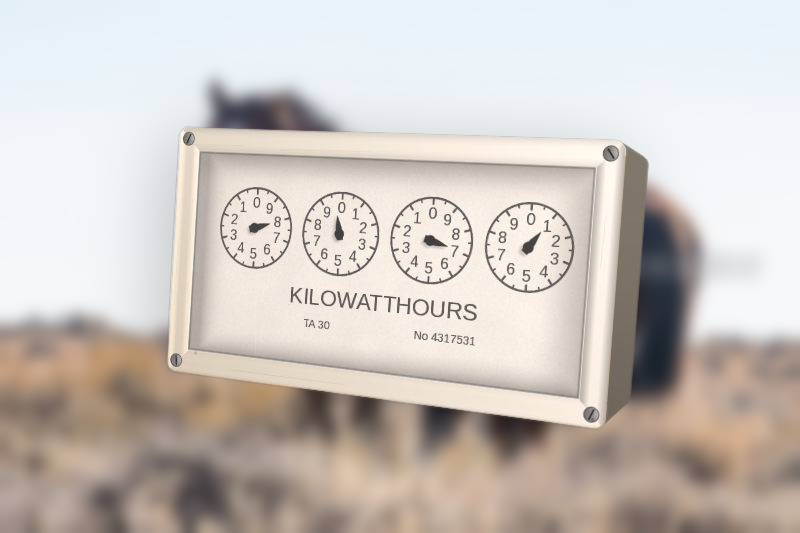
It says {"value": 7971, "unit": "kWh"}
